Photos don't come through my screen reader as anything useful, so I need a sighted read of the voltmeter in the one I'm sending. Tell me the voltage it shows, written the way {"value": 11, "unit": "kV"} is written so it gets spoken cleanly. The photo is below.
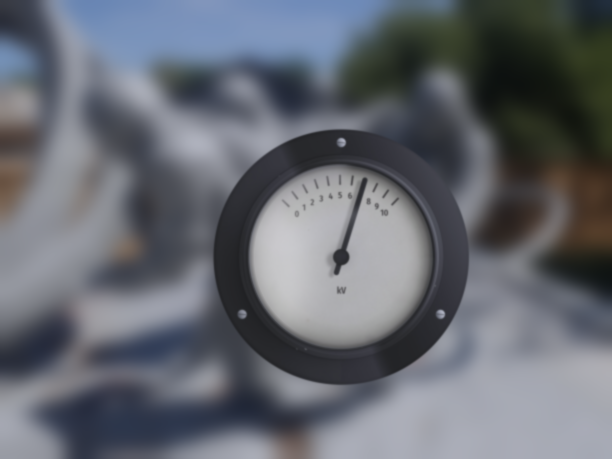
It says {"value": 7, "unit": "kV"}
